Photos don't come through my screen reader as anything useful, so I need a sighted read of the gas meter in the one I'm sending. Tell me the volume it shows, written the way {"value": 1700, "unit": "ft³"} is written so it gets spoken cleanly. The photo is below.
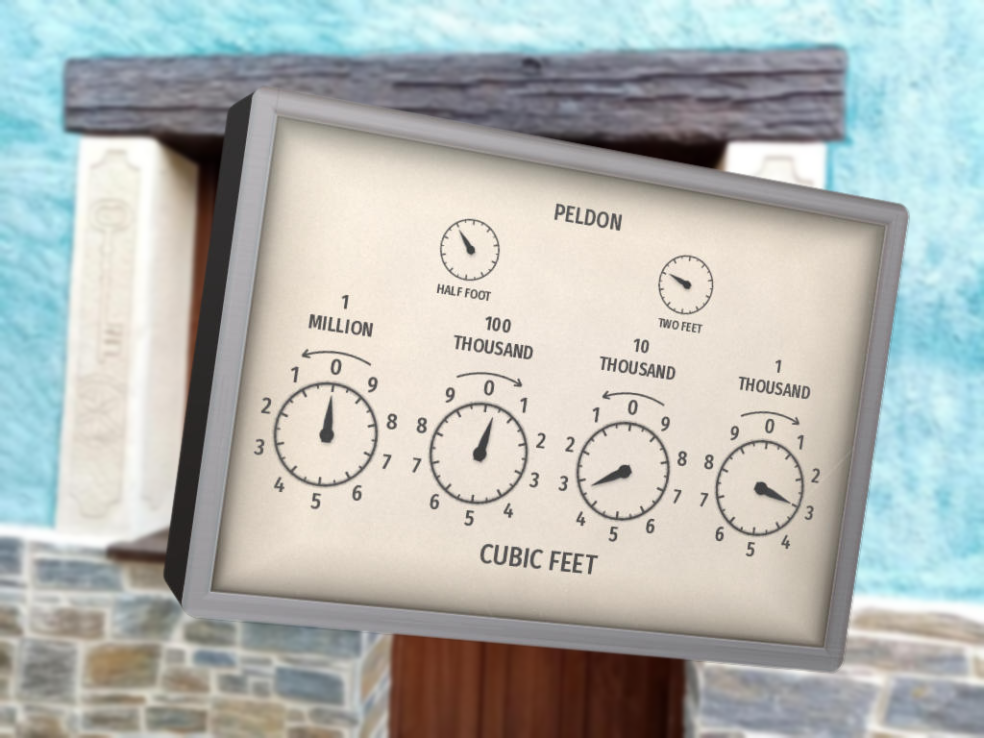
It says {"value": 3300, "unit": "ft³"}
